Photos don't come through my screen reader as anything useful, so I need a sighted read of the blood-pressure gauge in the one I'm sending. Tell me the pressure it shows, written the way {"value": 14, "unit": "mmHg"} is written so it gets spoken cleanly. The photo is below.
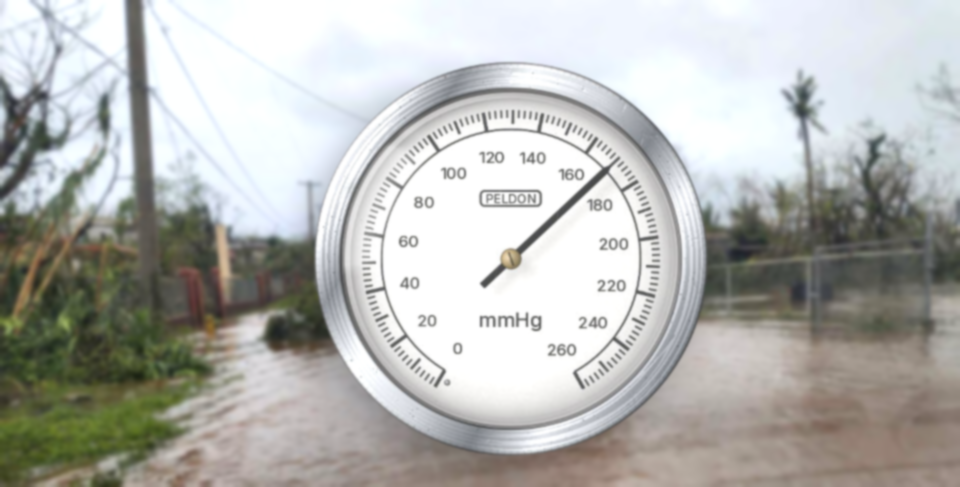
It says {"value": 170, "unit": "mmHg"}
